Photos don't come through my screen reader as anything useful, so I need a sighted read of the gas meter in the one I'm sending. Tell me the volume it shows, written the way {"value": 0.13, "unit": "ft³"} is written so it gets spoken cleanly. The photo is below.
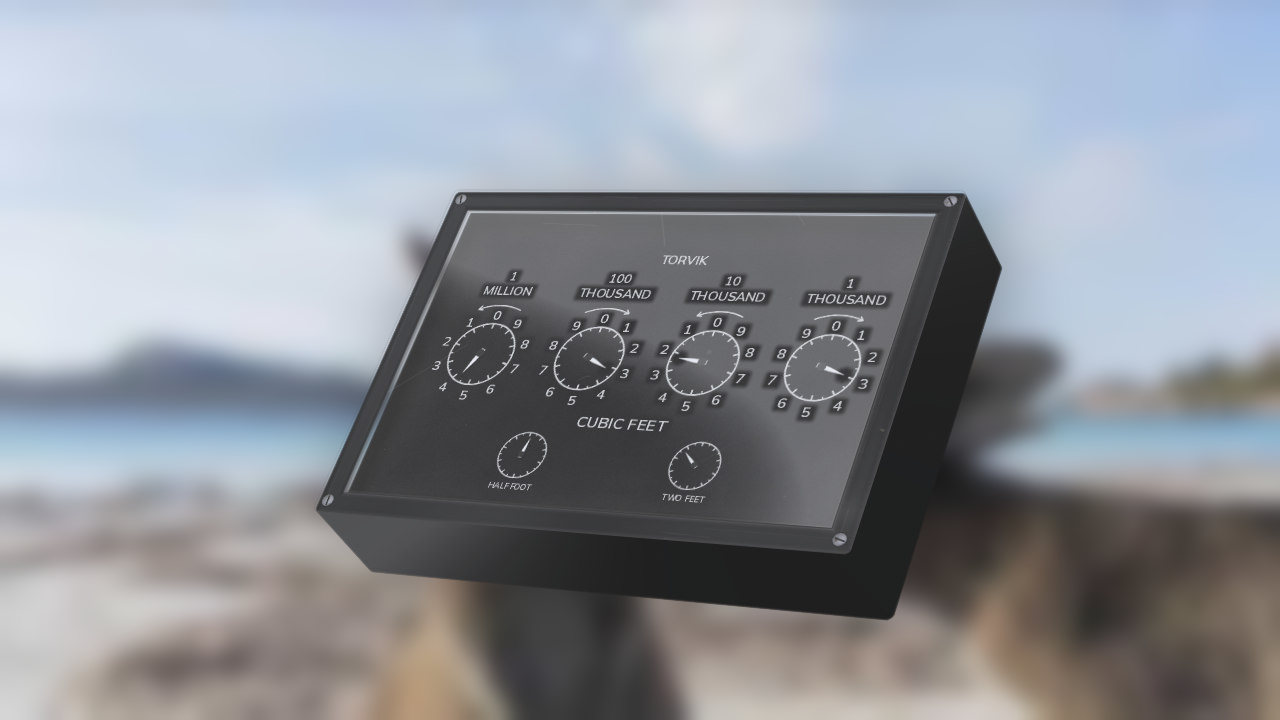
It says {"value": 432300, "unit": "ft³"}
